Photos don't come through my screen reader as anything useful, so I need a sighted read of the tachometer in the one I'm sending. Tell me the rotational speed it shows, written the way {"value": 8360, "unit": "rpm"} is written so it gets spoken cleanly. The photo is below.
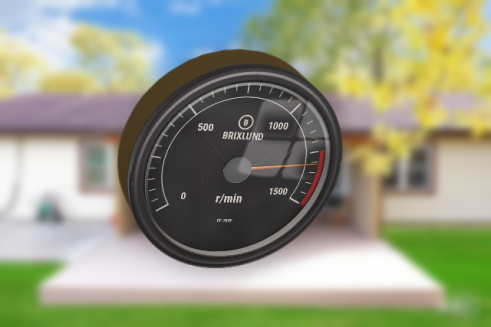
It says {"value": 1300, "unit": "rpm"}
